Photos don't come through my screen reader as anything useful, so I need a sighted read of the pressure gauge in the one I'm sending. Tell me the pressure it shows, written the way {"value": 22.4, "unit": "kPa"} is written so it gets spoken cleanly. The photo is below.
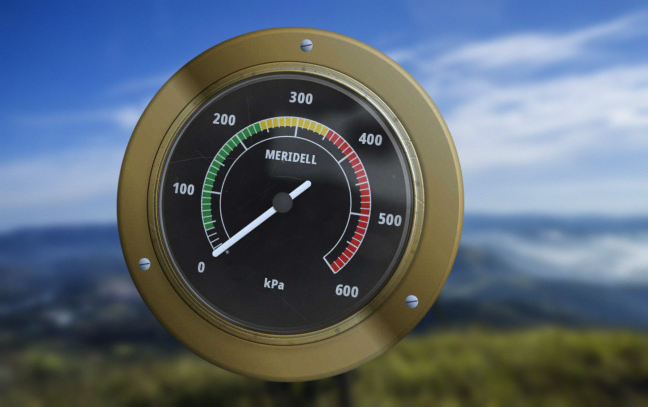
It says {"value": 0, "unit": "kPa"}
